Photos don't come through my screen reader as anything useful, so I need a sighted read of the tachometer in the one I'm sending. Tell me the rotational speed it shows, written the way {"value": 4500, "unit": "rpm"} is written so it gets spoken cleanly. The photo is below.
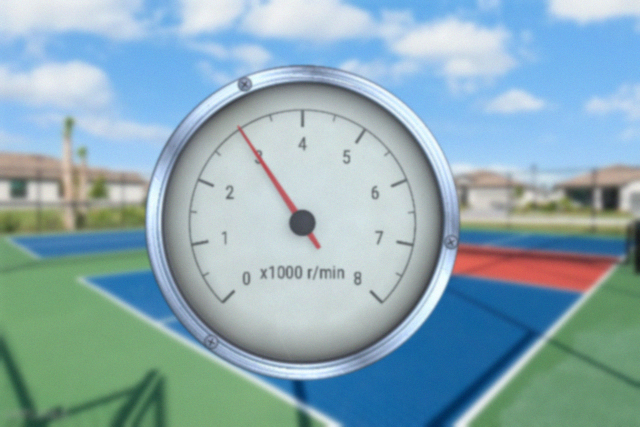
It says {"value": 3000, "unit": "rpm"}
